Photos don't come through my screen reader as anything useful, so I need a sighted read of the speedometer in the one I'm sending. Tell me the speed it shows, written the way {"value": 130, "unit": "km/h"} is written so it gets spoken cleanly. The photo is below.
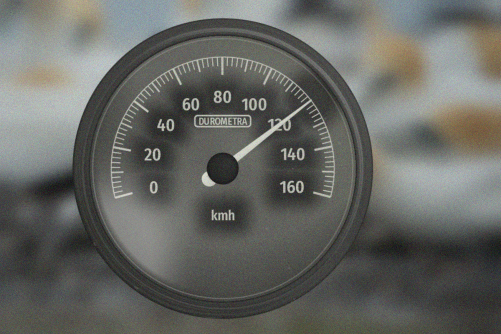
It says {"value": 120, "unit": "km/h"}
